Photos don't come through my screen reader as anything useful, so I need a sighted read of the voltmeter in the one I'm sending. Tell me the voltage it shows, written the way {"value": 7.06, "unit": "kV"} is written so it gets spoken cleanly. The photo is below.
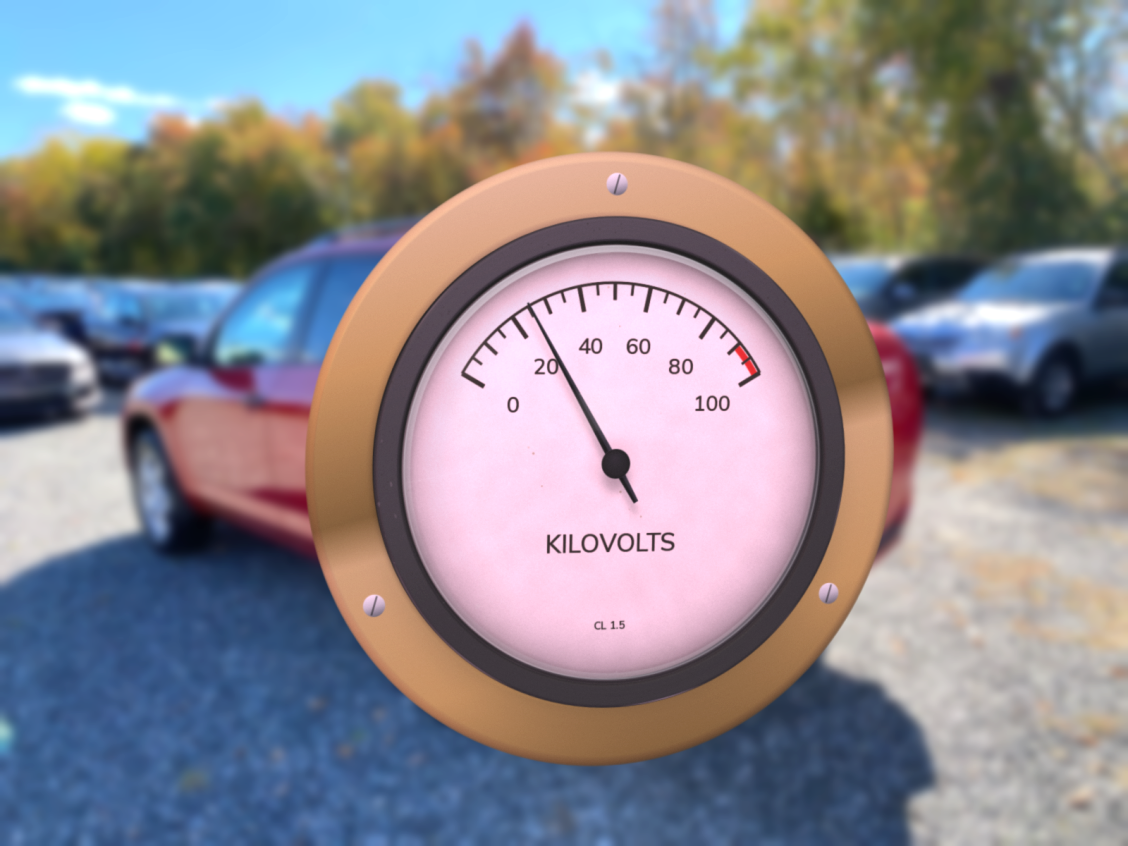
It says {"value": 25, "unit": "kV"}
